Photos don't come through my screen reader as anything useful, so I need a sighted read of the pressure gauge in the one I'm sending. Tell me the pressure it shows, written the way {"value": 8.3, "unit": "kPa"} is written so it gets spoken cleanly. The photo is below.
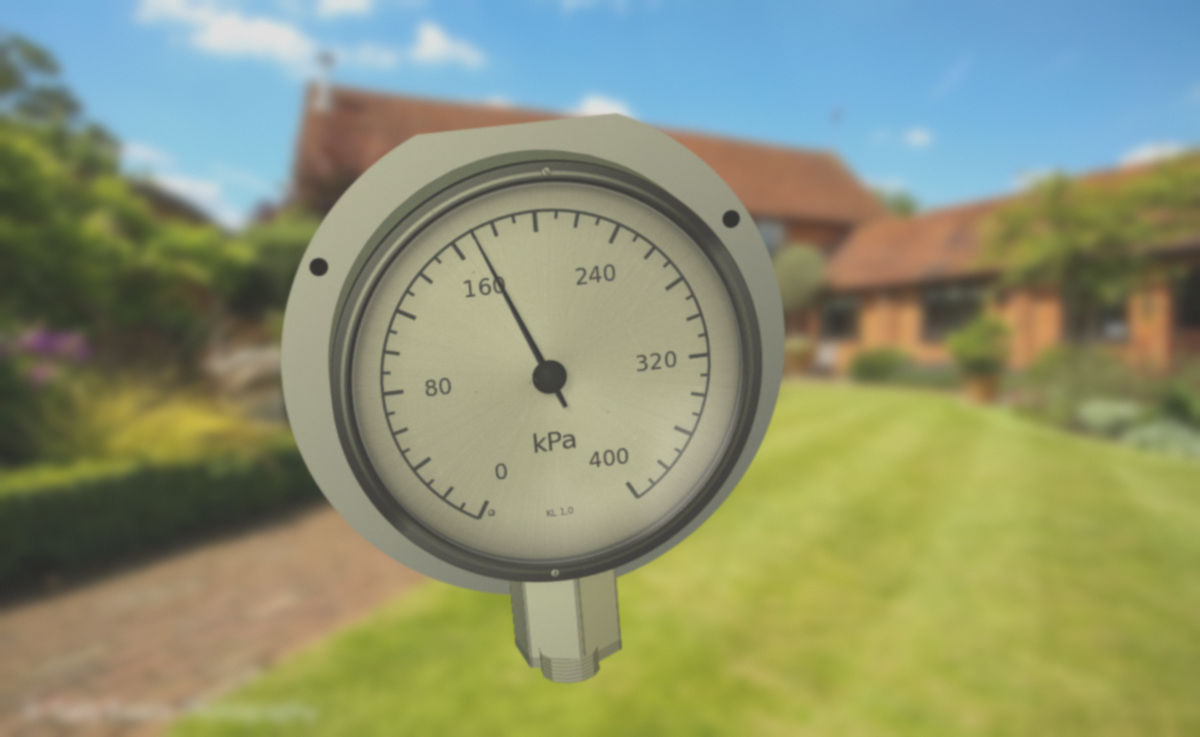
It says {"value": 170, "unit": "kPa"}
